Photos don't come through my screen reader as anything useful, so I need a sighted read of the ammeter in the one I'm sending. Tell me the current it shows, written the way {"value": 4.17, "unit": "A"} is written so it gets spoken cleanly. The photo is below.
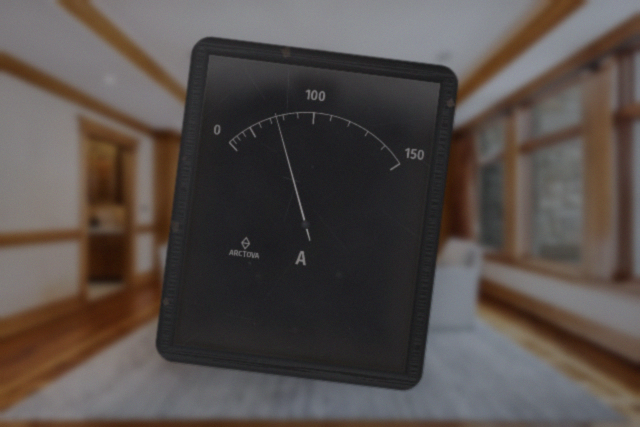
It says {"value": 75, "unit": "A"}
